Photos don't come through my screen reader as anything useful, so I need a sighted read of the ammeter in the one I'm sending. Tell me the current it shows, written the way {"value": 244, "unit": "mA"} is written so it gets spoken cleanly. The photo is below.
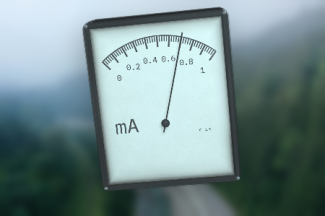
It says {"value": 0.7, "unit": "mA"}
